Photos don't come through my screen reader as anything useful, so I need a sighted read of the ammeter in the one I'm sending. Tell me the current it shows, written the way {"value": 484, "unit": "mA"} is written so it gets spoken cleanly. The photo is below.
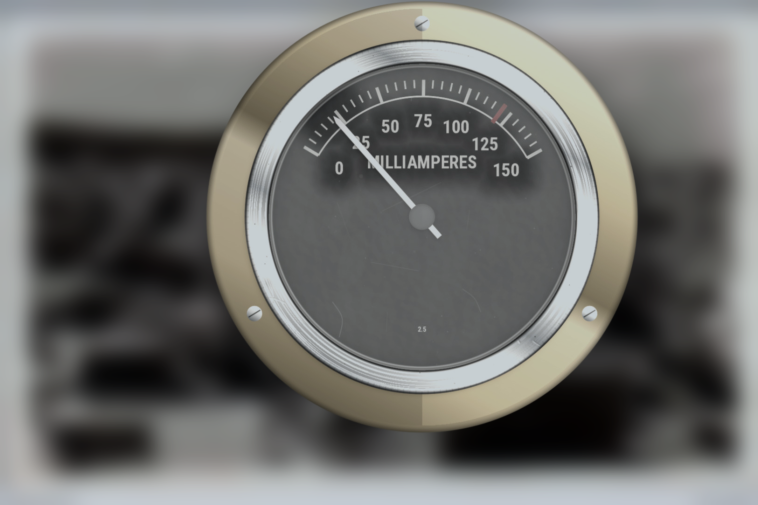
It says {"value": 22.5, "unit": "mA"}
